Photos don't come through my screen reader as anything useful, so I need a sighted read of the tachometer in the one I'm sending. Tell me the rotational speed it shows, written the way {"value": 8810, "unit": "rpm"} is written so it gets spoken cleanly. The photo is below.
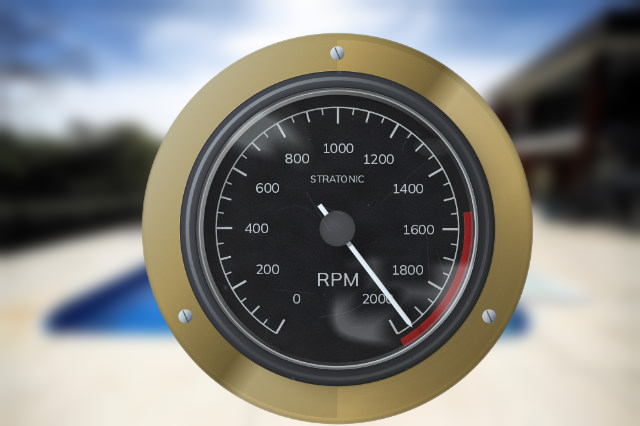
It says {"value": 1950, "unit": "rpm"}
